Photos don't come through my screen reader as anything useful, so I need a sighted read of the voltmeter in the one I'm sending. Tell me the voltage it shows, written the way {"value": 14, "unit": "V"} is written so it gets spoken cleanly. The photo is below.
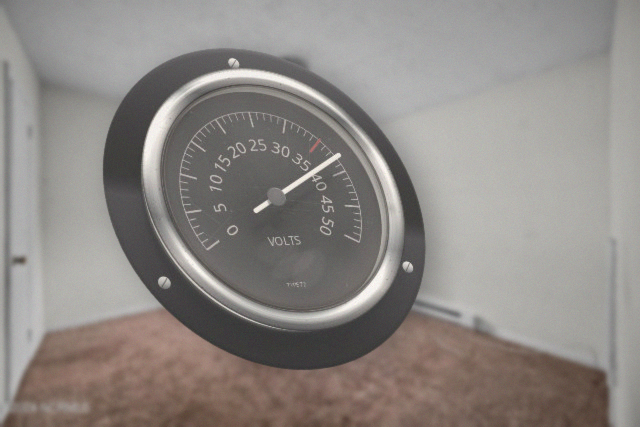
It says {"value": 38, "unit": "V"}
